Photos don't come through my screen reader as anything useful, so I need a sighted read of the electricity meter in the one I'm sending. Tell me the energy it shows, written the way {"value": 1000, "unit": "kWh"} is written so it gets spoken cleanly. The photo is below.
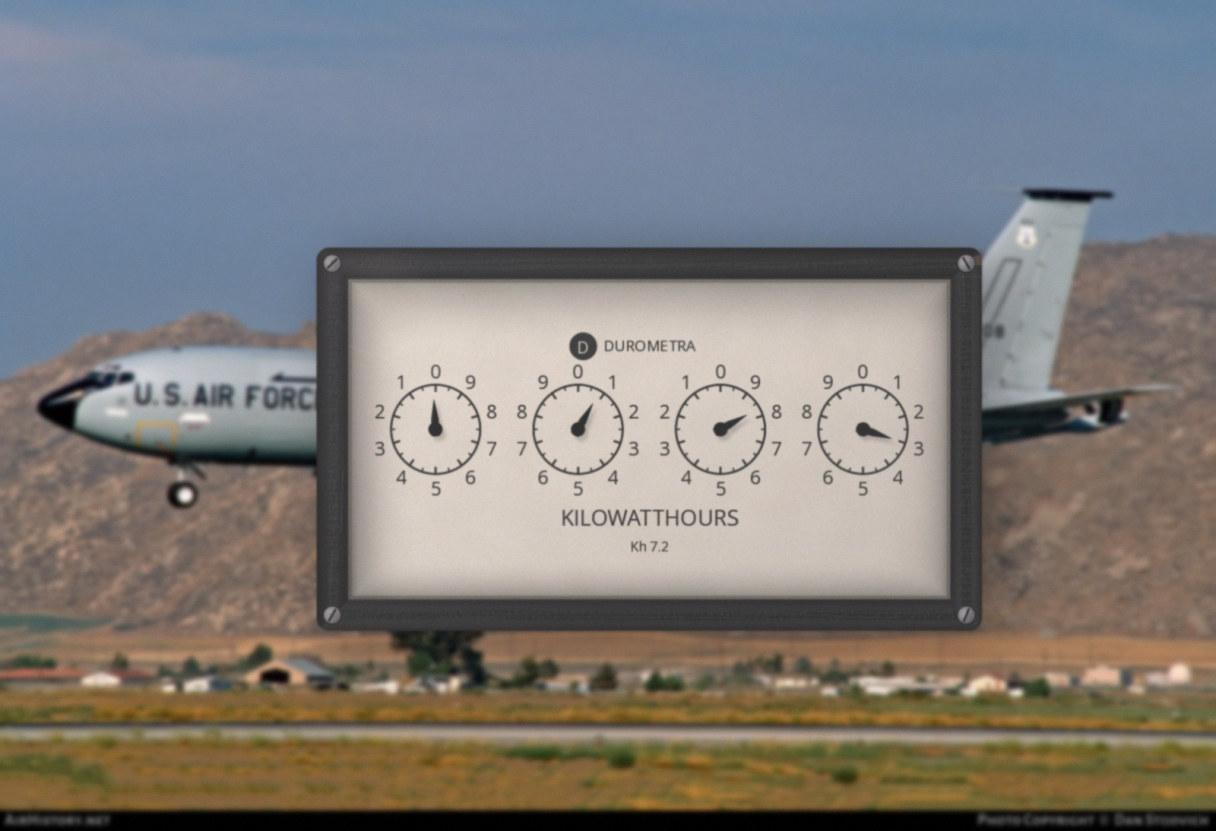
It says {"value": 83, "unit": "kWh"}
